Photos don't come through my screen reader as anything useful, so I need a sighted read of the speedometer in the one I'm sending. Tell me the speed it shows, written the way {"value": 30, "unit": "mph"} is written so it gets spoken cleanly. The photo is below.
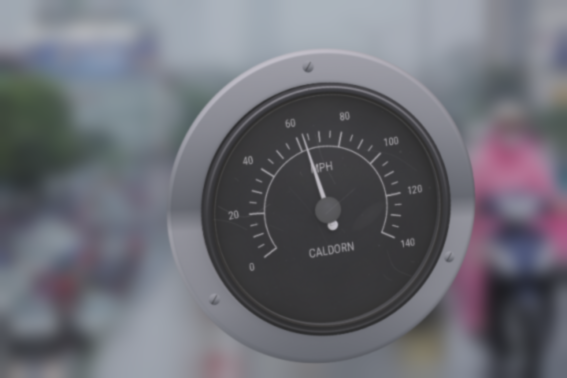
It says {"value": 62.5, "unit": "mph"}
